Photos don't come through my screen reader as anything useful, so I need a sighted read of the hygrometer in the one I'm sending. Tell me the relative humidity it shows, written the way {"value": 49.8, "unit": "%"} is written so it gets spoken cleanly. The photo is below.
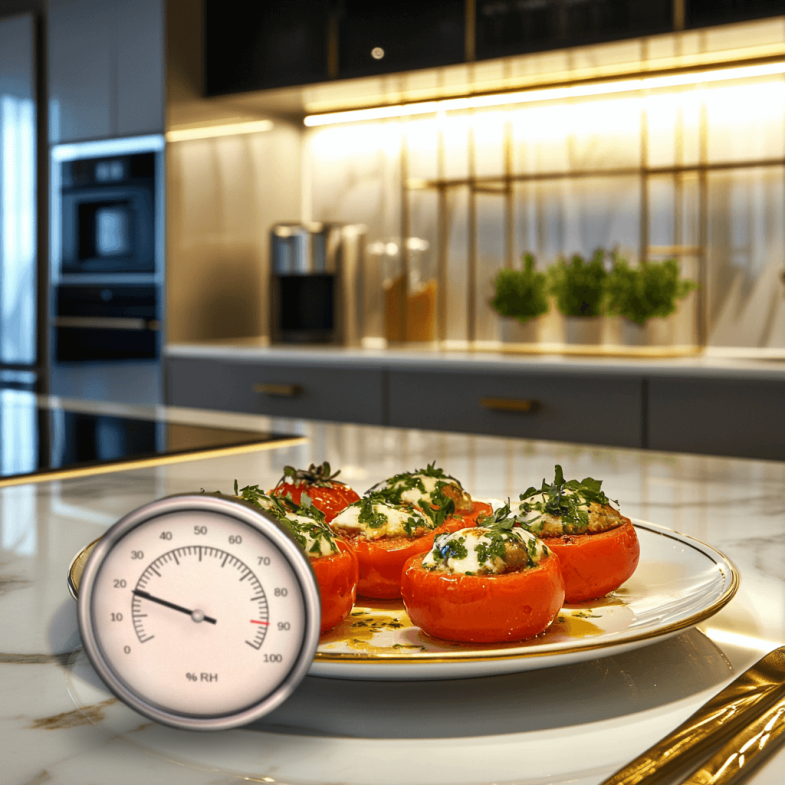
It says {"value": 20, "unit": "%"}
